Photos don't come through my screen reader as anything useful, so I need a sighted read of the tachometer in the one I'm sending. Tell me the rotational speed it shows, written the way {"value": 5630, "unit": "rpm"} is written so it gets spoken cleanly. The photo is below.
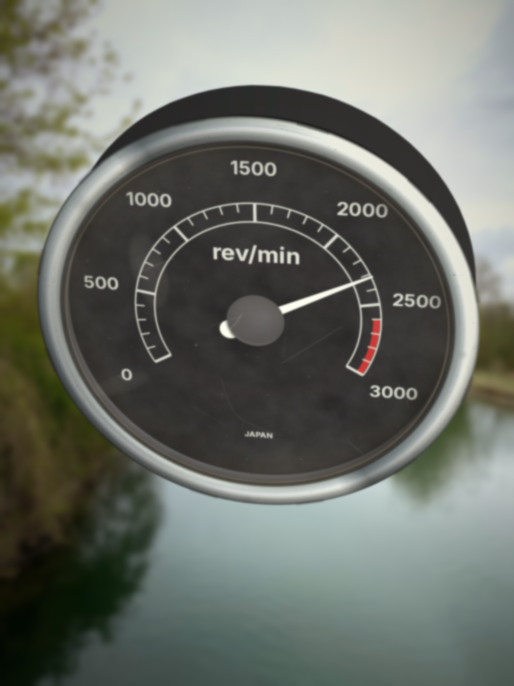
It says {"value": 2300, "unit": "rpm"}
